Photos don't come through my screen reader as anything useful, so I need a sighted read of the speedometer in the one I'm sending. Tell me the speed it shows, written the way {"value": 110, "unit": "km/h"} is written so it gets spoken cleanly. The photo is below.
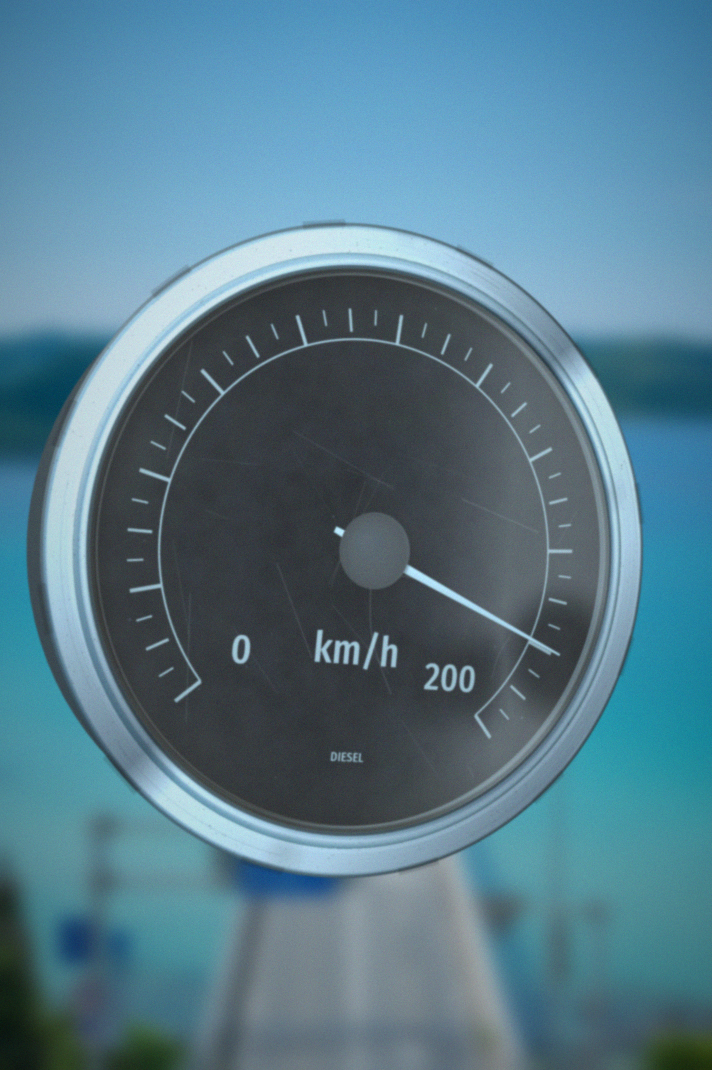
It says {"value": 180, "unit": "km/h"}
